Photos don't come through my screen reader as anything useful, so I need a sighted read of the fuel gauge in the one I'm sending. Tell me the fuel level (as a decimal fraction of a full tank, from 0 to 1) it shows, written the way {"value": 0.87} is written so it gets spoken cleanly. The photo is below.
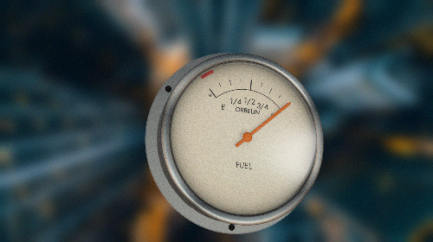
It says {"value": 1}
